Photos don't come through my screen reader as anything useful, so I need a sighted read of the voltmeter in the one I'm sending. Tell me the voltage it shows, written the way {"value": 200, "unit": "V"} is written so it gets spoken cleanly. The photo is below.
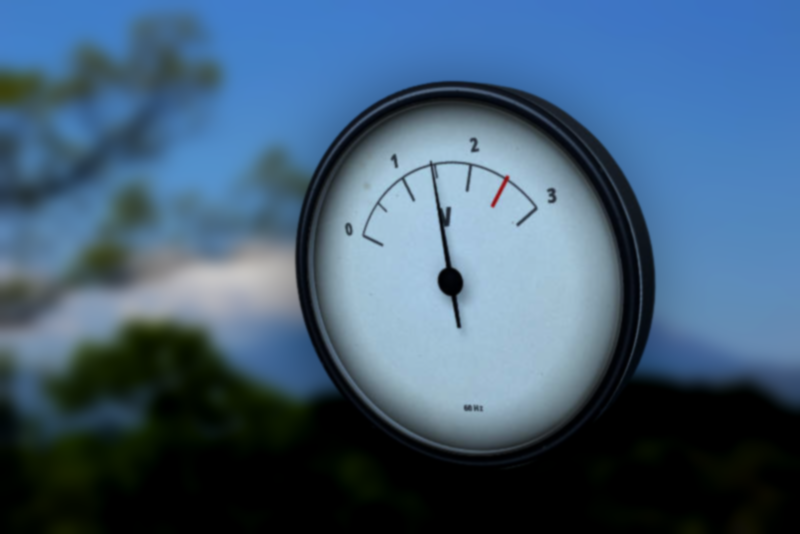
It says {"value": 1.5, "unit": "V"}
